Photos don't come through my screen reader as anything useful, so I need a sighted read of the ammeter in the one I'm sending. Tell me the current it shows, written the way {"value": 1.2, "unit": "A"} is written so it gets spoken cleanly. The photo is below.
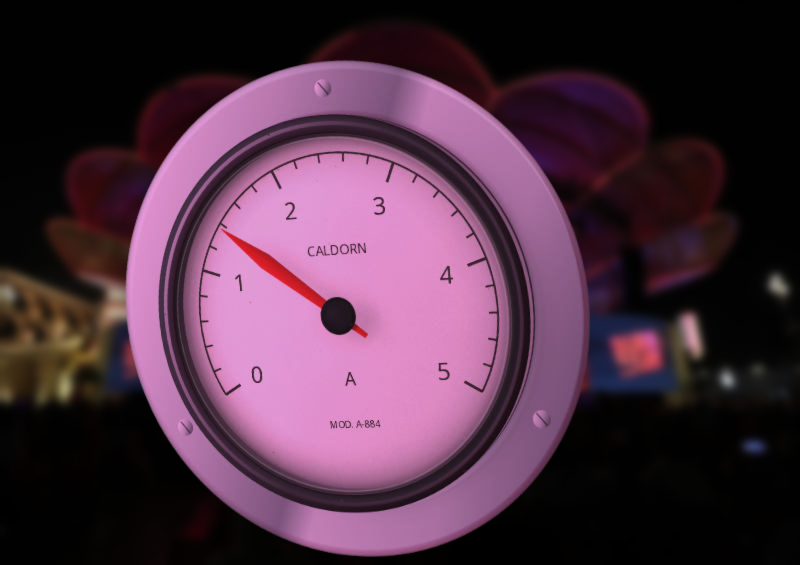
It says {"value": 1.4, "unit": "A"}
